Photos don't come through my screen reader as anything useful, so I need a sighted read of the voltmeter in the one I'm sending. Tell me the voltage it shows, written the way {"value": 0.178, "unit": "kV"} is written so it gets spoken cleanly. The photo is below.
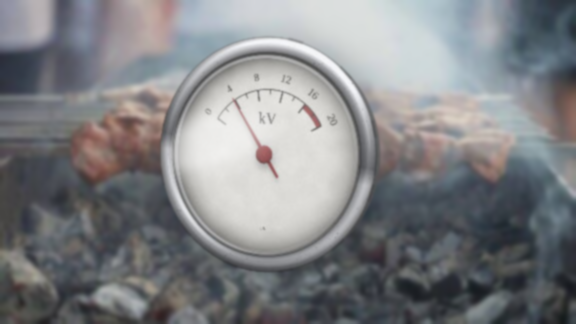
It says {"value": 4, "unit": "kV"}
